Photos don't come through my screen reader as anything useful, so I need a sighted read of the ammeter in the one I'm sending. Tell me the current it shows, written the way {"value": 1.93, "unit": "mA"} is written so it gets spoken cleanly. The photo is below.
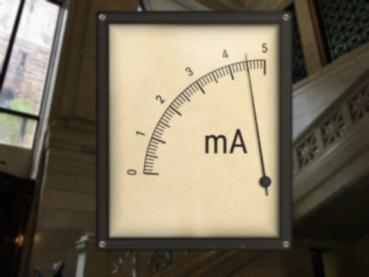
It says {"value": 4.5, "unit": "mA"}
